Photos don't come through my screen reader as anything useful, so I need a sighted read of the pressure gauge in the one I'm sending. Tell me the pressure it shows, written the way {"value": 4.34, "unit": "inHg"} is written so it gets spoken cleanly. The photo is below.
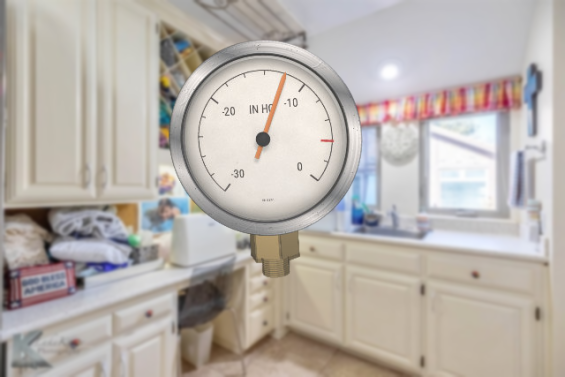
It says {"value": -12, "unit": "inHg"}
